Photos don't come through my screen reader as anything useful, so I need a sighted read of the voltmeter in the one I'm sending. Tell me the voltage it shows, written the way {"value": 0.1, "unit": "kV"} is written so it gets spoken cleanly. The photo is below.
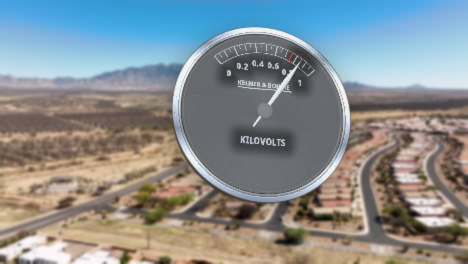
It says {"value": 0.85, "unit": "kV"}
